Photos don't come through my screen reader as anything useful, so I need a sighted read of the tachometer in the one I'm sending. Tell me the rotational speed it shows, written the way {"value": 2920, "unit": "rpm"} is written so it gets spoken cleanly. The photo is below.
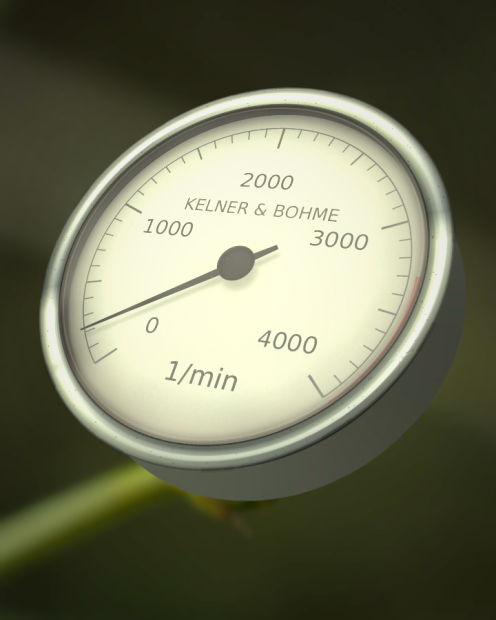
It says {"value": 200, "unit": "rpm"}
